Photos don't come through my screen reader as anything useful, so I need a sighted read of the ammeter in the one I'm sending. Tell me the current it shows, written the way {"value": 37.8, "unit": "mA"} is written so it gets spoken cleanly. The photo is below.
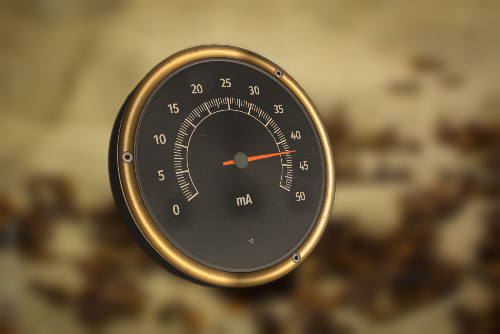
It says {"value": 42.5, "unit": "mA"}
